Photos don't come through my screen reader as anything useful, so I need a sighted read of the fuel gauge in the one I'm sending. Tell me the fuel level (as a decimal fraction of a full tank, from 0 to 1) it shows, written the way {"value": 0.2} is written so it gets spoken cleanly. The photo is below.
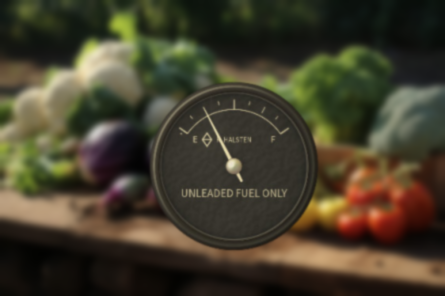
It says {"value": 0.25}
